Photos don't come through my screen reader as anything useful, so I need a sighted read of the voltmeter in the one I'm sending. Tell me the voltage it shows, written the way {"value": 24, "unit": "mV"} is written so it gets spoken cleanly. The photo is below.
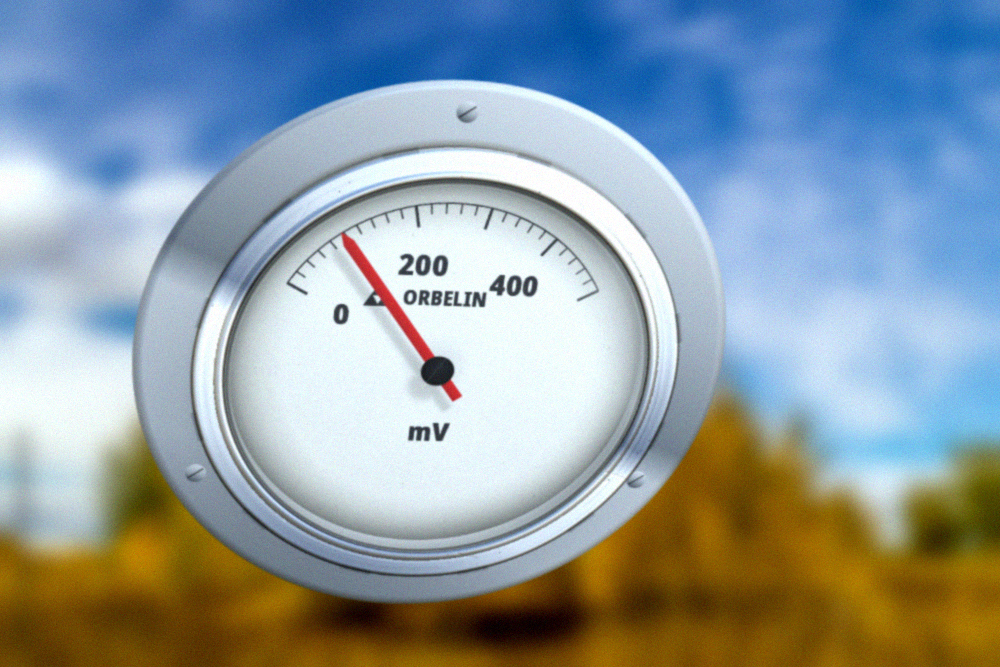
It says {"value": 100, "unit": "mV"}
